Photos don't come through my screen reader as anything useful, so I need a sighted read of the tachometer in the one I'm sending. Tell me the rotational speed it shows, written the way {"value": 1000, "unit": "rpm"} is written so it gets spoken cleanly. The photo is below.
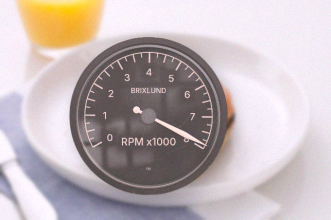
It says {"value": 7875, "unit": "rpm"}
